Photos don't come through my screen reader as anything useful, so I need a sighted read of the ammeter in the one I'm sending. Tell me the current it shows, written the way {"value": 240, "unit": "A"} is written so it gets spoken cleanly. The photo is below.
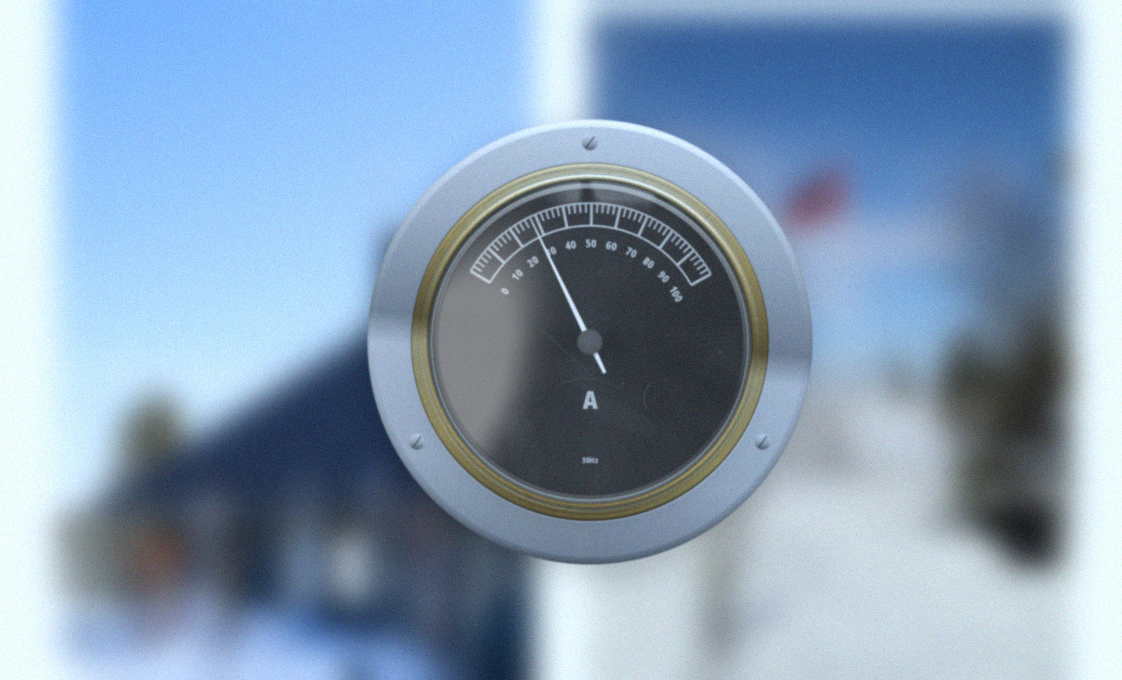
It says {"value": 28, "unit": "A"}
